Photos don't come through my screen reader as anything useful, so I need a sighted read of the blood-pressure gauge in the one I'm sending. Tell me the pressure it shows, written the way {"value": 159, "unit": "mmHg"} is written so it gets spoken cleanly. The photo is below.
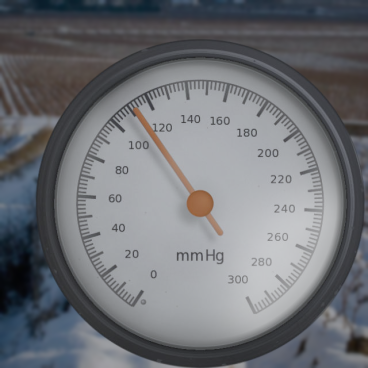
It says {"value": 112, "unit": "mmHg"}
